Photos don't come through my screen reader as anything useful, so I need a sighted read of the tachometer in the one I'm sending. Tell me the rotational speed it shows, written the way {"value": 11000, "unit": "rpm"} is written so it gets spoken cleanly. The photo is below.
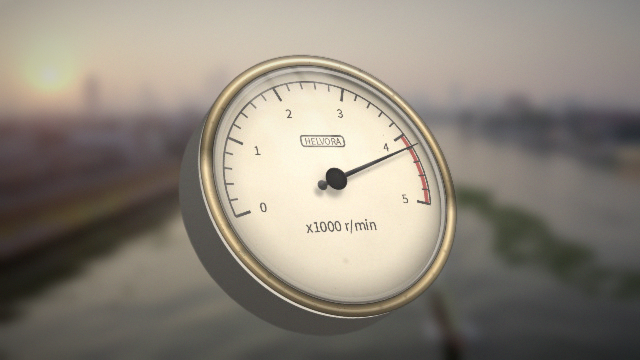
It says {"value": 4200, "unit": "rpm"}
